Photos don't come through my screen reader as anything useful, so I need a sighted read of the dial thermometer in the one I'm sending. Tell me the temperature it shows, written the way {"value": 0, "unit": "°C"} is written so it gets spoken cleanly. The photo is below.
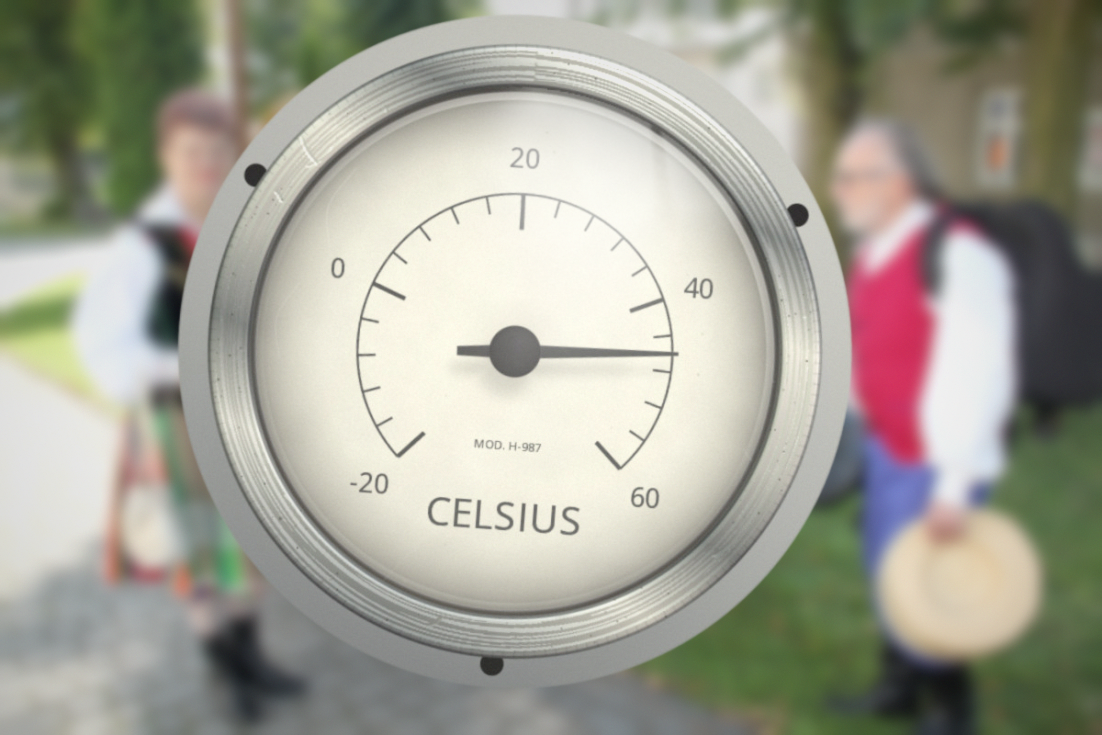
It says {"value": 46, "unit": "°C"}
